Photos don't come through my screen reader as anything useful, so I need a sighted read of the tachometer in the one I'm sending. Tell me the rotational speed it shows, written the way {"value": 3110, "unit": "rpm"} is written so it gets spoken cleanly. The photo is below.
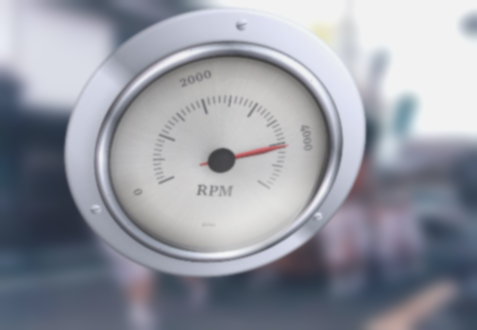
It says {"value": 4000, "unit": "rpm"}
